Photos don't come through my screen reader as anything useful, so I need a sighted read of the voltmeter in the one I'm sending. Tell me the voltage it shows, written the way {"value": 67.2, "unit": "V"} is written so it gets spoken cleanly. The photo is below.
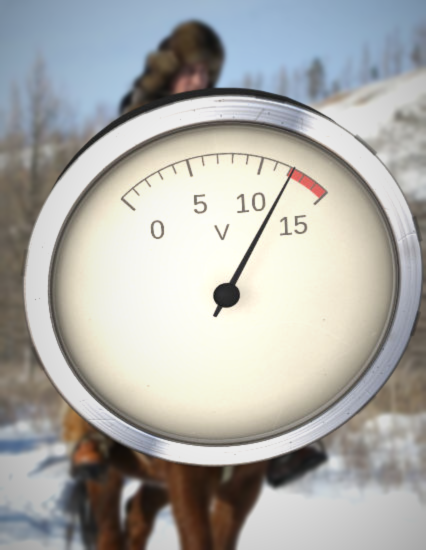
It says {"value": 12, "unit": "V"}
